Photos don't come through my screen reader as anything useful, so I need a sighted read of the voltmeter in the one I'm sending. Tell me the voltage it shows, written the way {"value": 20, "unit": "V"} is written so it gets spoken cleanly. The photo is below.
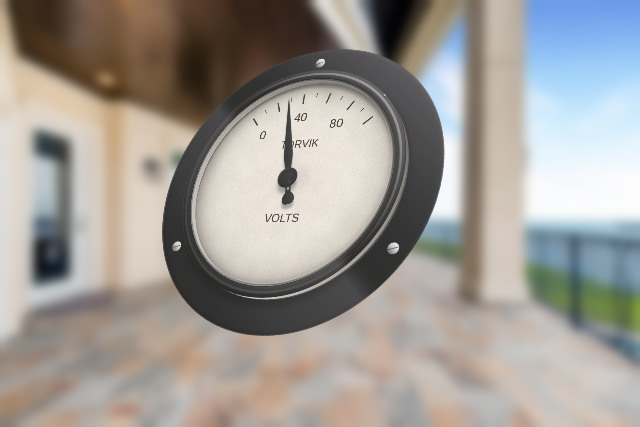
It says {"value": 30, "unit": "V"}
